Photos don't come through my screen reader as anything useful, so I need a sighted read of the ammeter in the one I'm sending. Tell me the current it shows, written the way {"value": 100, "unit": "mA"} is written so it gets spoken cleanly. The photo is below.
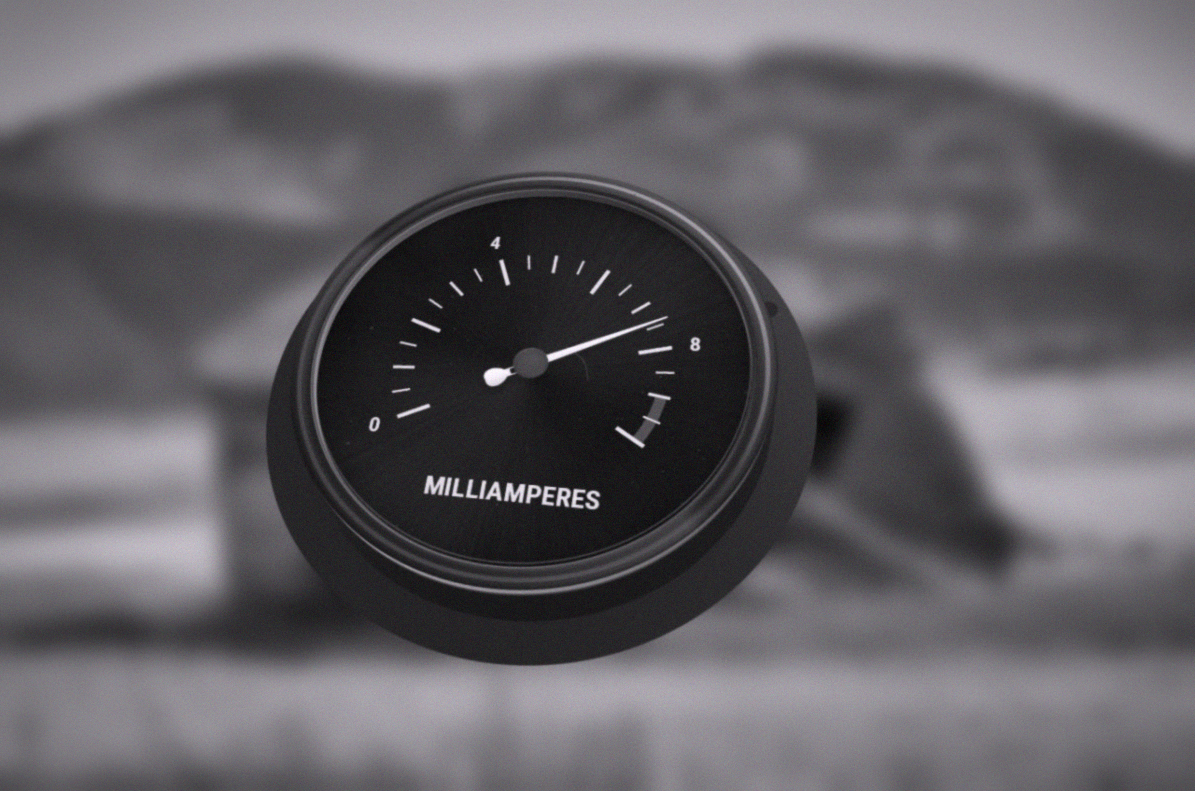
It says {"value": 7.5, "unit": "mA"}
